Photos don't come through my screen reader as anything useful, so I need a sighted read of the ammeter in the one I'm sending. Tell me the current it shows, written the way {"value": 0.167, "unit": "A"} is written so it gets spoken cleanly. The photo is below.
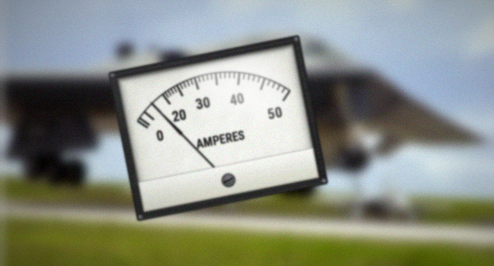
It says {"value": 15, "unit": "A"}
